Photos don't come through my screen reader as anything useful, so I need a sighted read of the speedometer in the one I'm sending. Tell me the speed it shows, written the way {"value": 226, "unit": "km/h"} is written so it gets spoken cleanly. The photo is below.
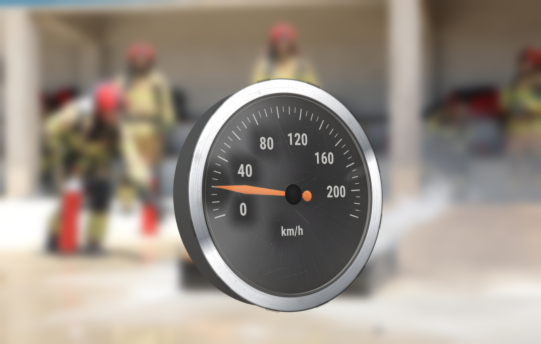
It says {"value": 20, "unit": "km/h"}
